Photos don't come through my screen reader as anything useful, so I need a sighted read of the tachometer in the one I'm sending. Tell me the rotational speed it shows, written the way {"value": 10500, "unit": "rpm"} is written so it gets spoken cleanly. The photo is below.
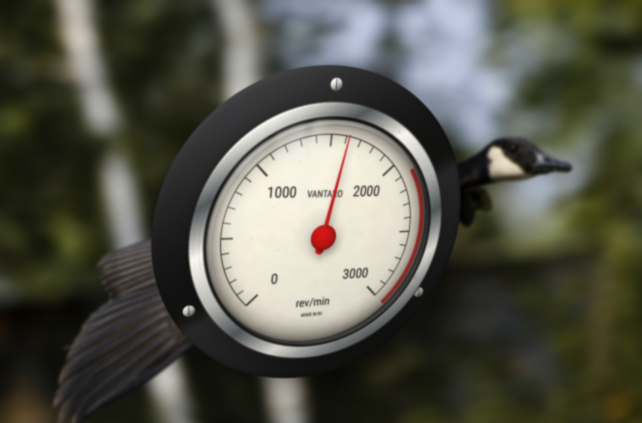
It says {"value": 1600, "unit": "rpm"}
